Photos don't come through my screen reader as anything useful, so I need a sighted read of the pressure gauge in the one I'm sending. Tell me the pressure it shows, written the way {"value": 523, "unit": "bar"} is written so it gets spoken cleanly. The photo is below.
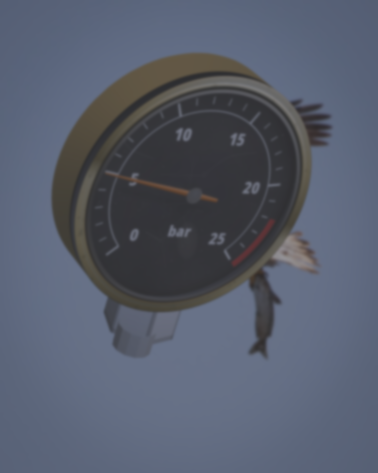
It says {"value": 5, "unit": "bar"}
